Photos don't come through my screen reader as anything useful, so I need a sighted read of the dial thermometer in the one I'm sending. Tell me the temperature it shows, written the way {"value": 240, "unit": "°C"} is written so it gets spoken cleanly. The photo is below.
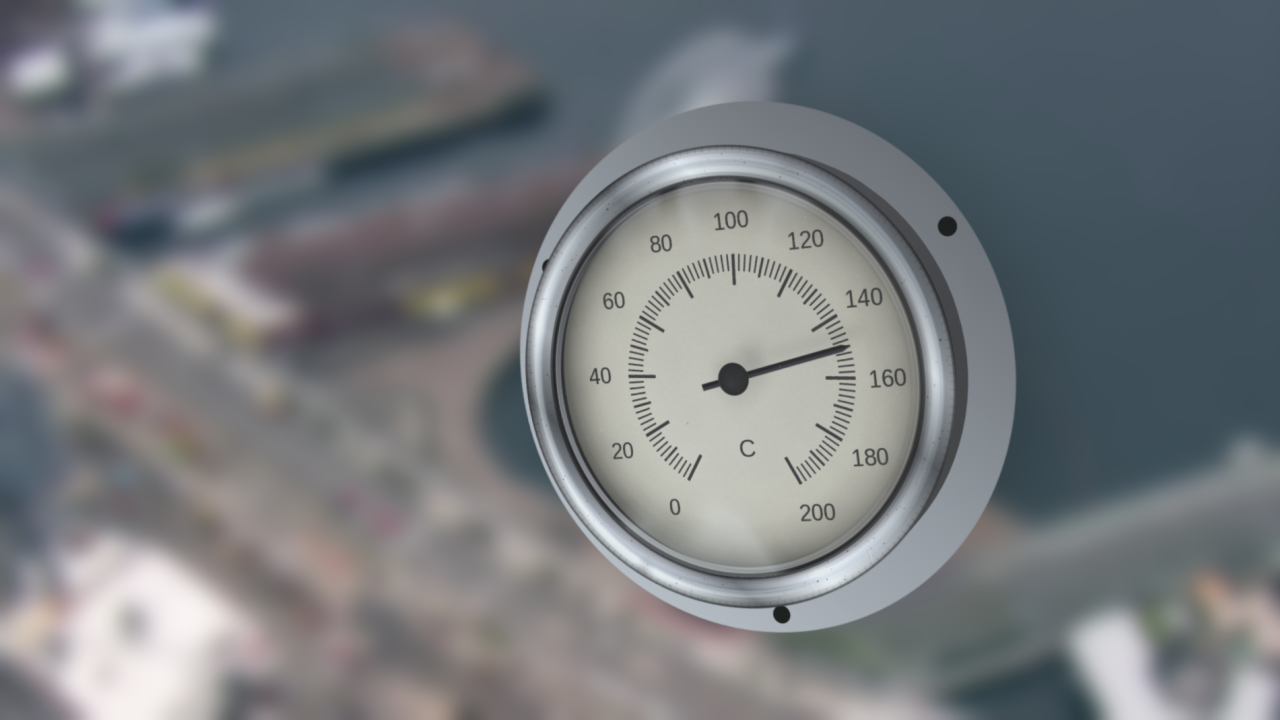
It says {"value": 150, "unit": "°C"}
